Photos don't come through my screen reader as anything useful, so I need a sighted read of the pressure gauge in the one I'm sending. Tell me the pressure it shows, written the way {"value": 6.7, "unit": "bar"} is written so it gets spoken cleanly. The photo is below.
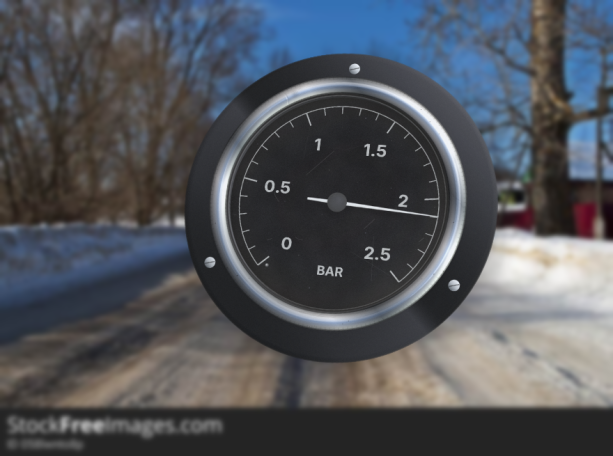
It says {"value": 2.1, "unit": "bar"}
